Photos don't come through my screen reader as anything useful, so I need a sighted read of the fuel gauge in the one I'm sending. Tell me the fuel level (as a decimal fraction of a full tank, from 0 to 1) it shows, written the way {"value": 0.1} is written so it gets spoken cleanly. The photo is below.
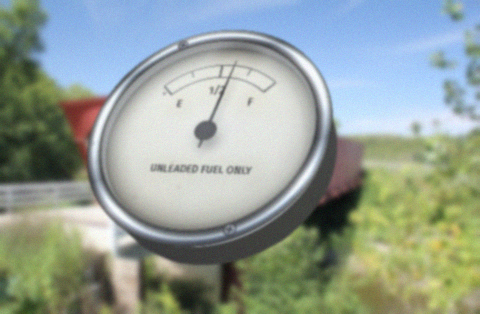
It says {"value": 0.625}
